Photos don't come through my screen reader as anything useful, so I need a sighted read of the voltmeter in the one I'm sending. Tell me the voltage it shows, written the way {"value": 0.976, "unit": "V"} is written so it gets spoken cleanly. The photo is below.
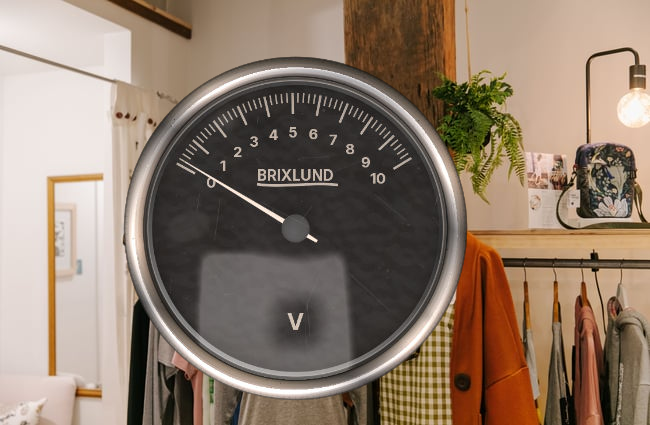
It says {"value": 0.2, "unit": "V"}
